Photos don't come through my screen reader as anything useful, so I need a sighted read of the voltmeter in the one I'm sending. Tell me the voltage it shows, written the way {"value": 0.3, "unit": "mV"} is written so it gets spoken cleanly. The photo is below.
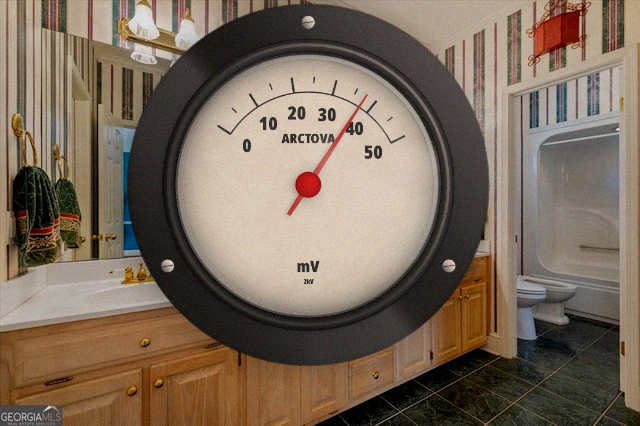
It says {"value": 37.5, "unit": "mV"}
